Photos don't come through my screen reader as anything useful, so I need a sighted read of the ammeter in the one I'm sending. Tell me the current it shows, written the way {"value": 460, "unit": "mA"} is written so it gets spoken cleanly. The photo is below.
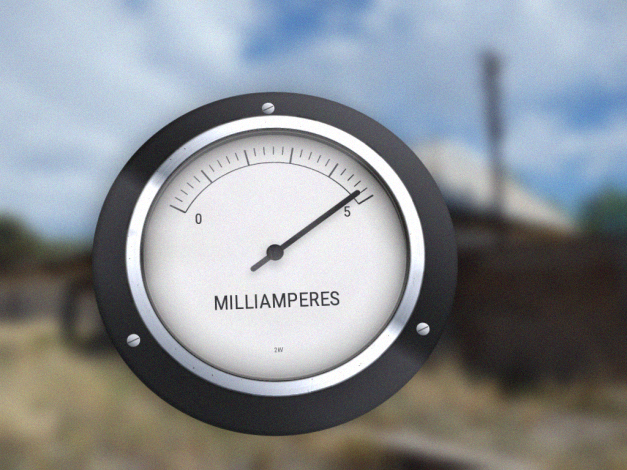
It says {"value": 4.8, "unit": "mA"}
